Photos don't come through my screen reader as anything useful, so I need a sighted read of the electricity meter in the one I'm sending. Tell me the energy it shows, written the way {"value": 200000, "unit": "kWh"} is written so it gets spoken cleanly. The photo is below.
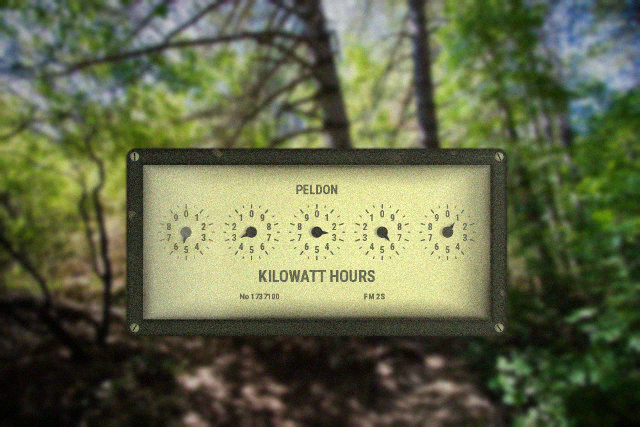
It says {"value": 53261, "unit": "kWh"}
